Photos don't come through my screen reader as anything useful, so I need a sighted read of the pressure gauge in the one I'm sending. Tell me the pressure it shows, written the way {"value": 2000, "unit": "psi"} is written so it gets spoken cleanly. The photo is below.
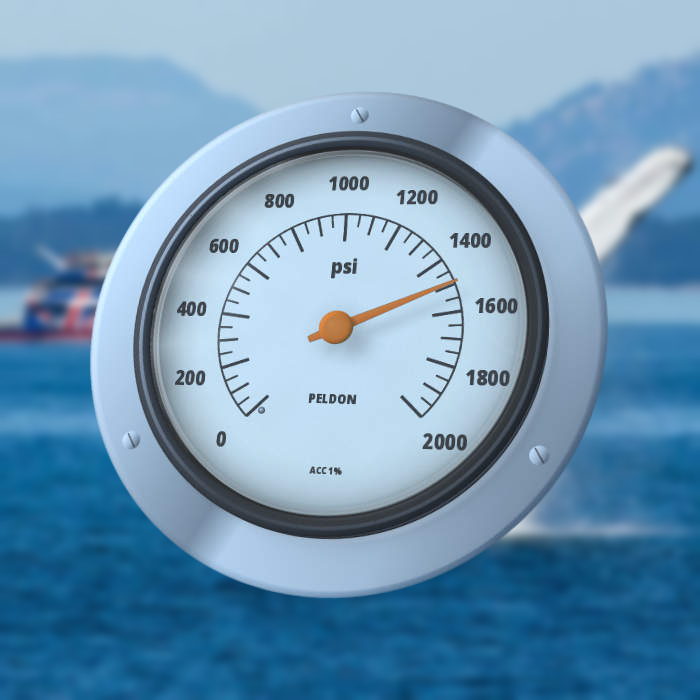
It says {"value": 1500, "unit": "psi"}
